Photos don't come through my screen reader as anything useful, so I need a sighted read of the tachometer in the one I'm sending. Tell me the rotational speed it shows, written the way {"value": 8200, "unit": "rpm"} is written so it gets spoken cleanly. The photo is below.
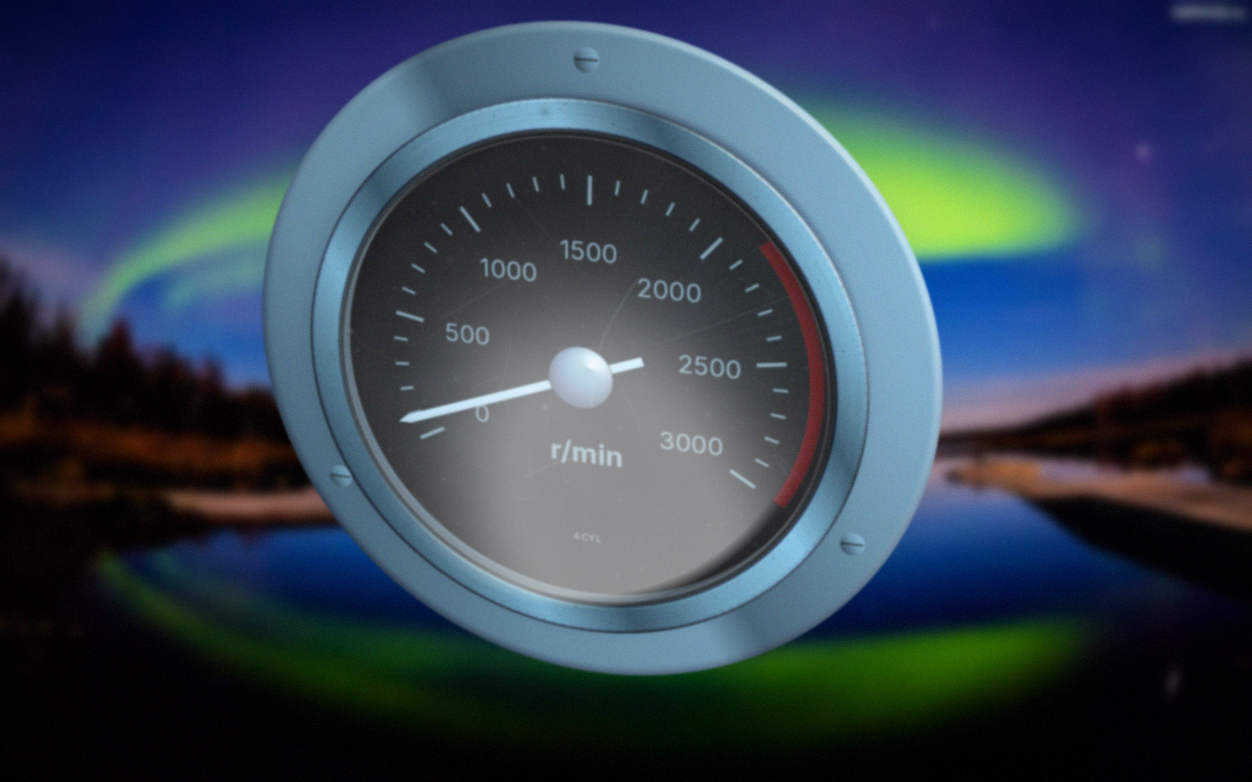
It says {"value": 100, "unit": "rpm"}
